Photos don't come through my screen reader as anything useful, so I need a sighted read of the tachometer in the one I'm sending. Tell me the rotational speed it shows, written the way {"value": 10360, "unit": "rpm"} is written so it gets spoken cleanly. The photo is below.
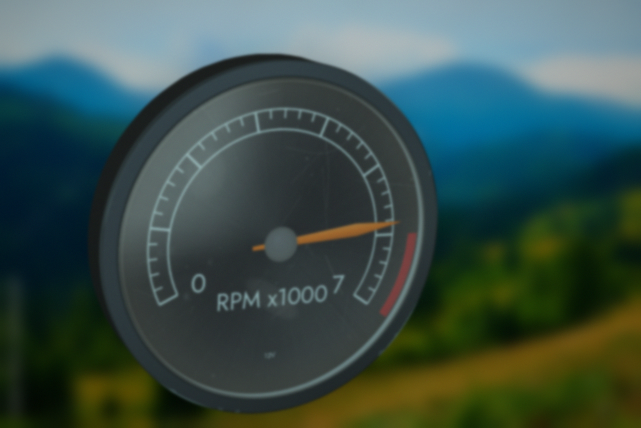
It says {"value": 5800, "unit": "rpm"}
